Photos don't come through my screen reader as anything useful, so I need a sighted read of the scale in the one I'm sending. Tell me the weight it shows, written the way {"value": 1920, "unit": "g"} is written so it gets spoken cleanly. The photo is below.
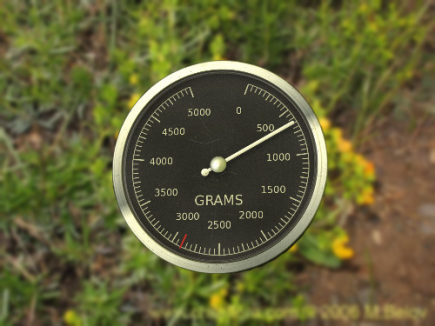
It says {"value": 650, "unit": "g"}
